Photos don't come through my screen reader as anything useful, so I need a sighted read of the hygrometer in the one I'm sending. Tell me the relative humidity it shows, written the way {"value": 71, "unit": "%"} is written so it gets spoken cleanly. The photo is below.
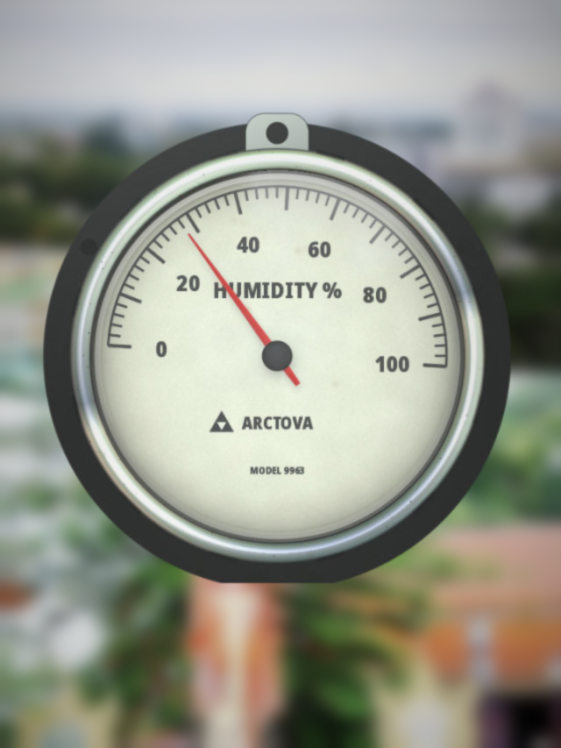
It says {"value": 28, "unit": "%"}
